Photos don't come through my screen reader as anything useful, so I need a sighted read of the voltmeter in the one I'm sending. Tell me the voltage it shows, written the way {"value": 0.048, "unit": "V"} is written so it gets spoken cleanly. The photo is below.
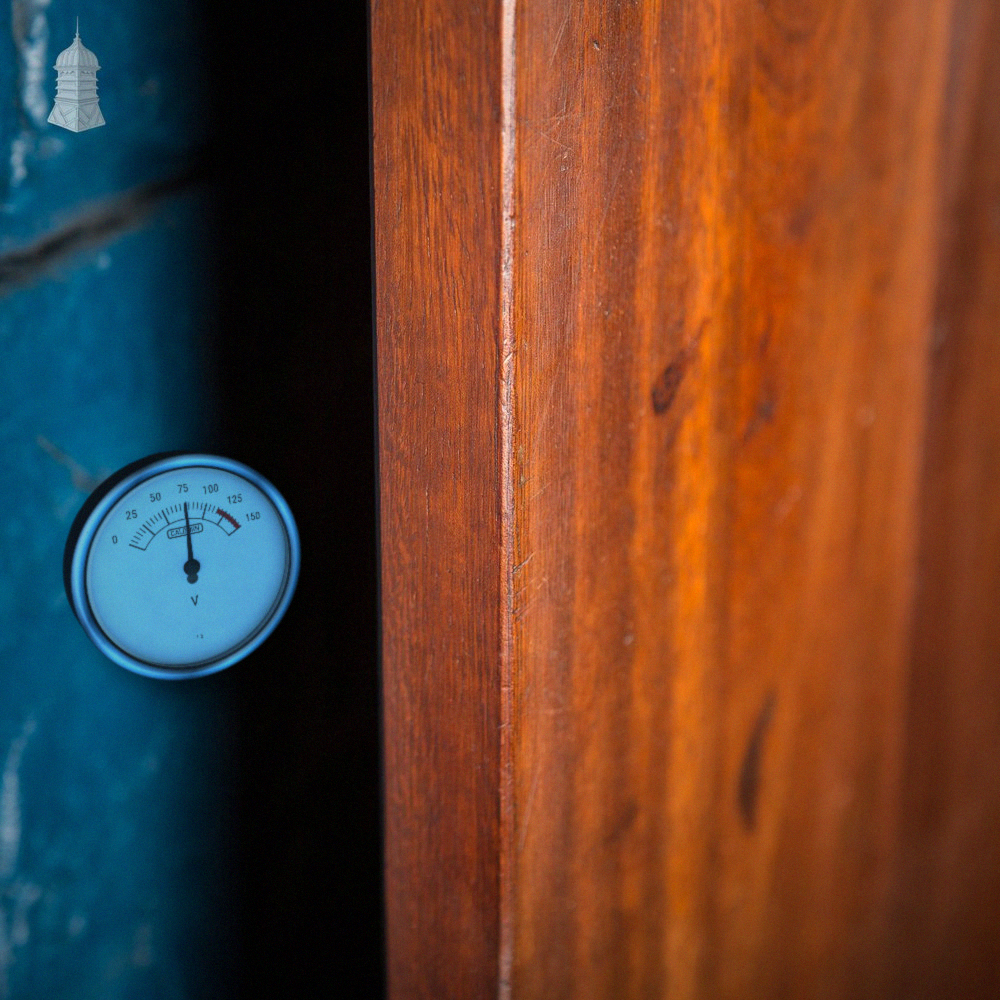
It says {"value": 75, "unit": "V"}
